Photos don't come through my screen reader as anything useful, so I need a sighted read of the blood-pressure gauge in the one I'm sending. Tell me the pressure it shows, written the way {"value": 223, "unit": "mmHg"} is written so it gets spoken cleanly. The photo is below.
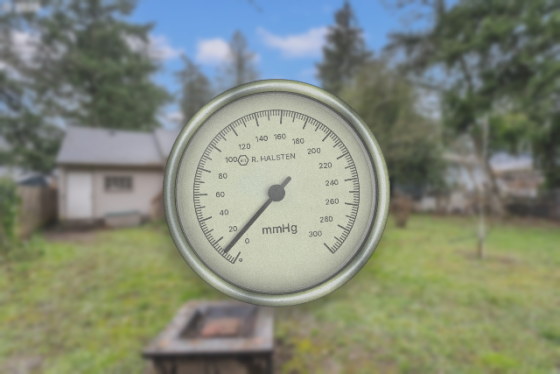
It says {"value": 10, "unit": "mmHg"}
